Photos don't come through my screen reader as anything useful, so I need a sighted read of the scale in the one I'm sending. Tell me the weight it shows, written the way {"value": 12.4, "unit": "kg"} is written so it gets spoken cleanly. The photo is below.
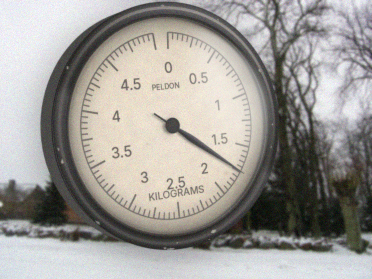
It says {"value": 1.75, "unit": "kg"}
